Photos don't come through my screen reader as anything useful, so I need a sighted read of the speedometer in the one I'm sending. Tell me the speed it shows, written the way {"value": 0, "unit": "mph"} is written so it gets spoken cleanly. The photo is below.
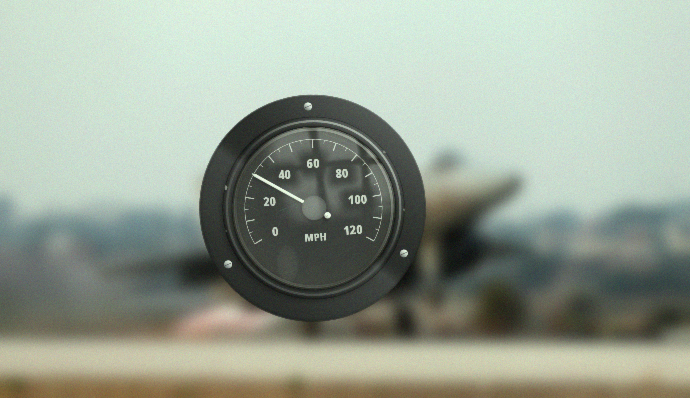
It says {"value": 30, "unit": "mph"}
